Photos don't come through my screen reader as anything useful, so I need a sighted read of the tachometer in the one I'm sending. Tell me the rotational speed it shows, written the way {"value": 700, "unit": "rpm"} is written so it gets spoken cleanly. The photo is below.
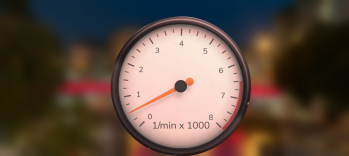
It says {"value": 500, "unit": "rpm"}
